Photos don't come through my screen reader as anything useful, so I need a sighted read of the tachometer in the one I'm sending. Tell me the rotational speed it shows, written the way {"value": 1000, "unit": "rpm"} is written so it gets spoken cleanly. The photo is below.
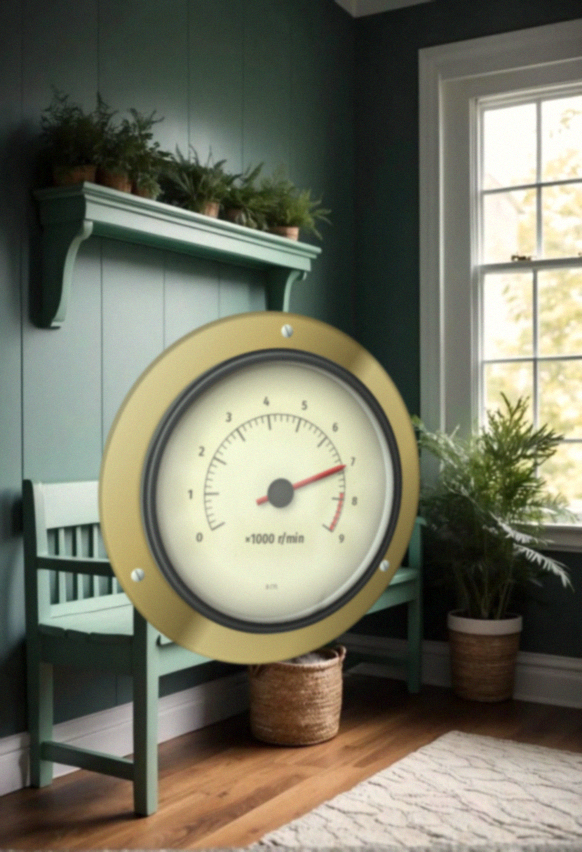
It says {"value": 7000, "unit": "rpm"}
